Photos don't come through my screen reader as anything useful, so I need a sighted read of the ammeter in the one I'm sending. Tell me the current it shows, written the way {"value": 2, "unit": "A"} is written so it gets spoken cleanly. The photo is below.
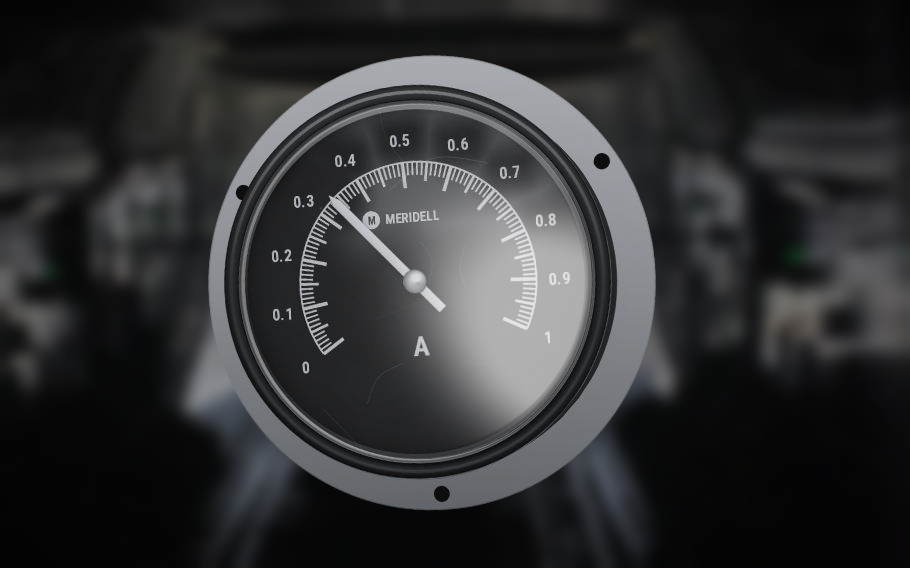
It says {"value": 0.34, "unit": "A"}
